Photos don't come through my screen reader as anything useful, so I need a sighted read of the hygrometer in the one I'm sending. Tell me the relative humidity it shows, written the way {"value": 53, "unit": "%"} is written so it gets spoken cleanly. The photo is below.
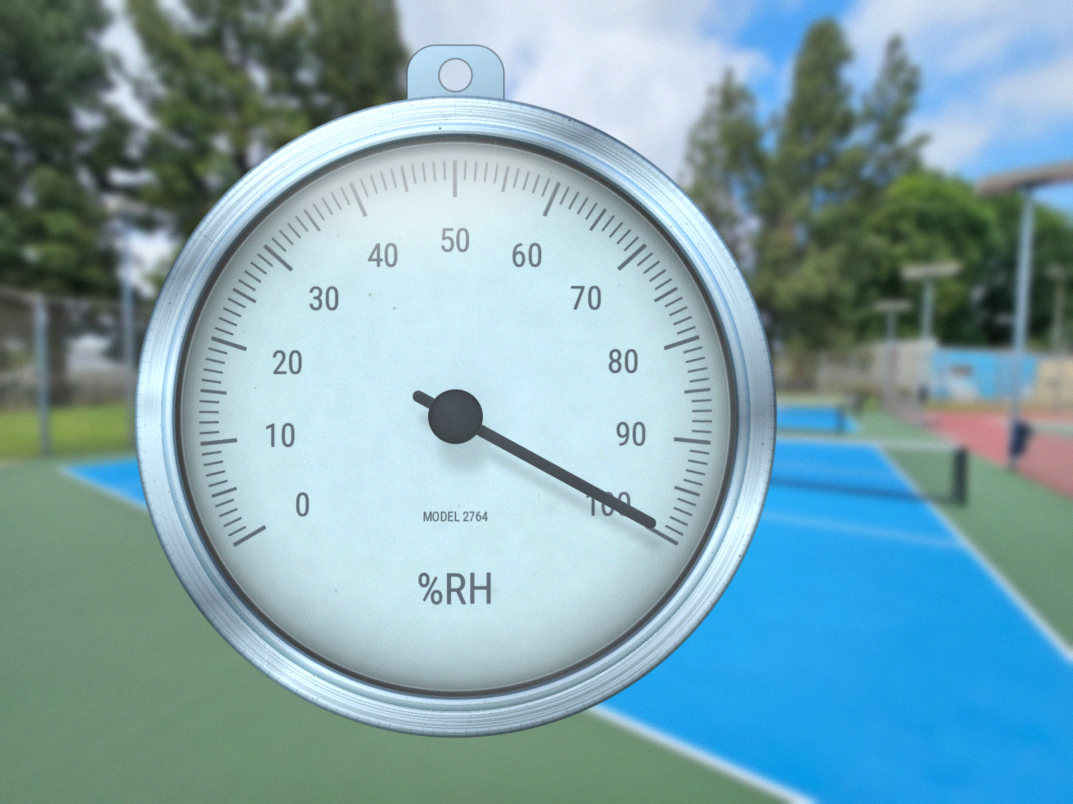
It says {"value": 99.5, "unit": "%"}
